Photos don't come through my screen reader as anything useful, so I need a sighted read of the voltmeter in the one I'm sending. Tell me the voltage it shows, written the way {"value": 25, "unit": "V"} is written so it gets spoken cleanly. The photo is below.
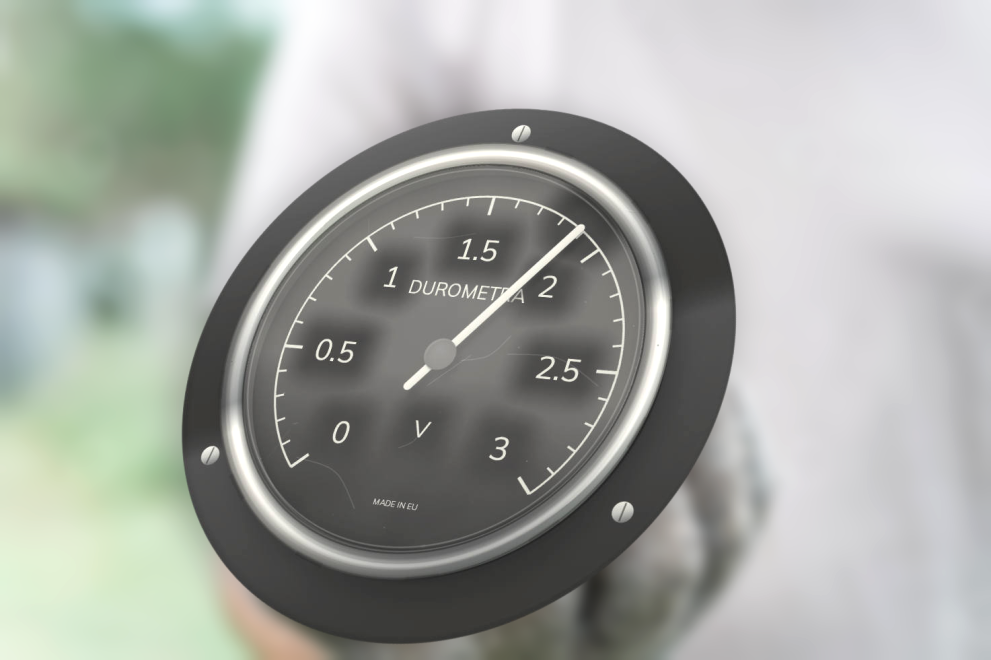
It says {"value": 1.9, "unit": "V"}
